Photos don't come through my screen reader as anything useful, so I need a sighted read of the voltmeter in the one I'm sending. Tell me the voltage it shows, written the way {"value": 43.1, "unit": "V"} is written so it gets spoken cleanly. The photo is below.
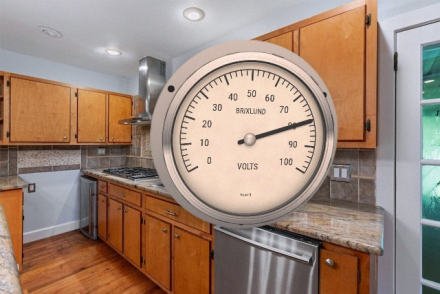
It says {"value": 80, "unit": "V"}
